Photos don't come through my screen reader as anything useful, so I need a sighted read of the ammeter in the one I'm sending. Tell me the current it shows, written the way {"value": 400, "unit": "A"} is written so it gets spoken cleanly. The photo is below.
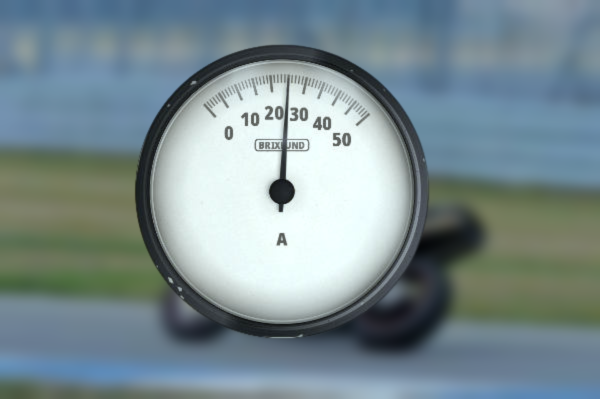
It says {"value": 25, "unit": "A"}
